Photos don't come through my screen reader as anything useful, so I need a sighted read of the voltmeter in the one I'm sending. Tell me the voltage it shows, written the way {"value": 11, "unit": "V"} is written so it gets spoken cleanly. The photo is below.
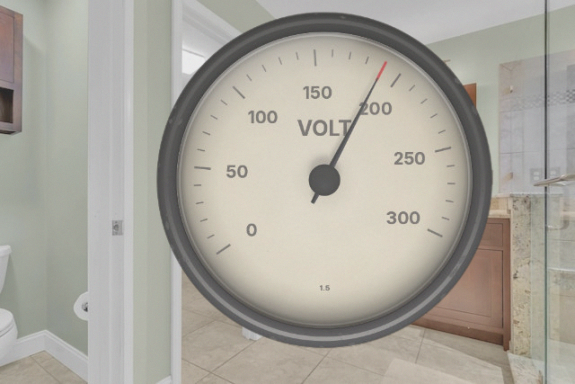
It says {"value": 190, "unit": "V"}
